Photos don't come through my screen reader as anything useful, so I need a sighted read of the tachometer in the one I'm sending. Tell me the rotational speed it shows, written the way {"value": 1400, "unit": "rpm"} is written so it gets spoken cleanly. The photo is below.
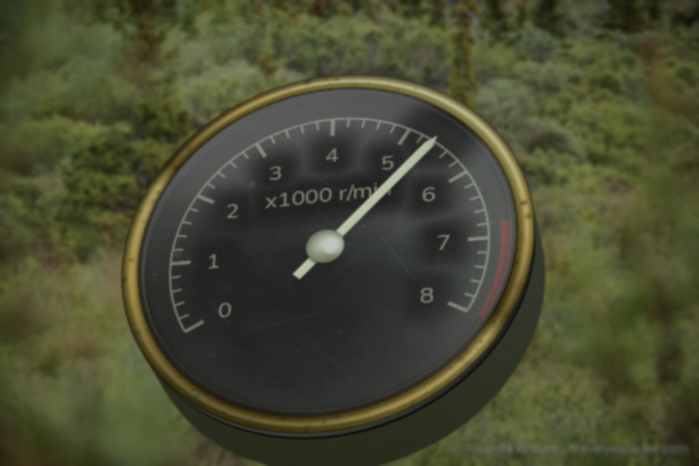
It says {"value": 5400, "unit": "rpm"}
